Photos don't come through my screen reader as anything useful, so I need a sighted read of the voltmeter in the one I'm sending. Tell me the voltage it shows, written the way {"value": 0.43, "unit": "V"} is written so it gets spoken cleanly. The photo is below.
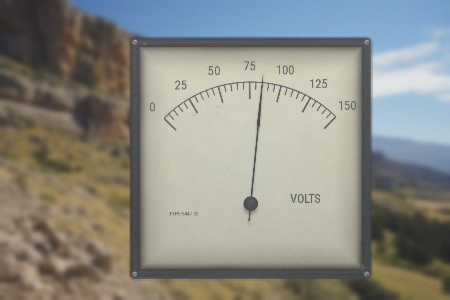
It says {"value": 85, "unit": "V"}
